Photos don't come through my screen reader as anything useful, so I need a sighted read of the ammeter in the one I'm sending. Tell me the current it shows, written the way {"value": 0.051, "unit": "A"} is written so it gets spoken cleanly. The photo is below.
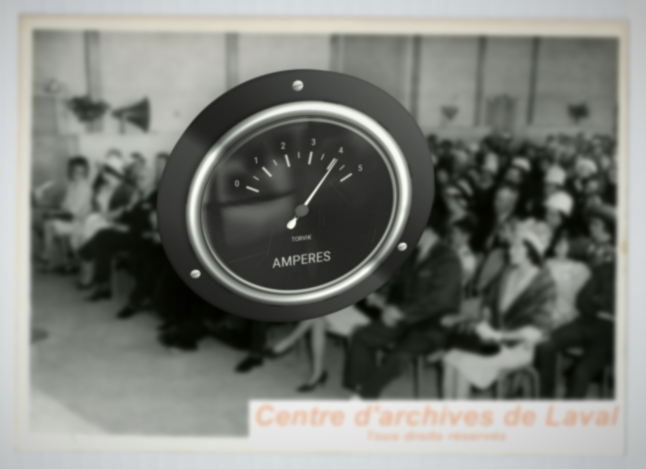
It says {"value": 4, "unit": "A"}
